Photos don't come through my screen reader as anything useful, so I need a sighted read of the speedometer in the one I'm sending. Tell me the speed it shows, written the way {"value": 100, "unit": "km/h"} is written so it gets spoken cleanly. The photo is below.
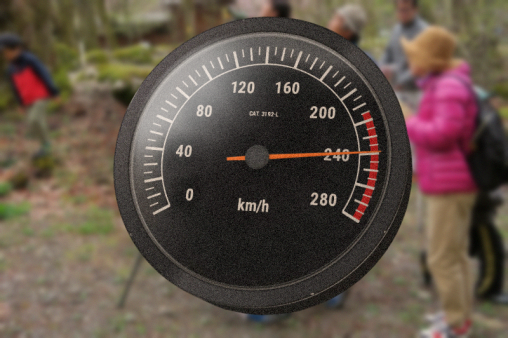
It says {"value": 240, "unit": "km/h"}
